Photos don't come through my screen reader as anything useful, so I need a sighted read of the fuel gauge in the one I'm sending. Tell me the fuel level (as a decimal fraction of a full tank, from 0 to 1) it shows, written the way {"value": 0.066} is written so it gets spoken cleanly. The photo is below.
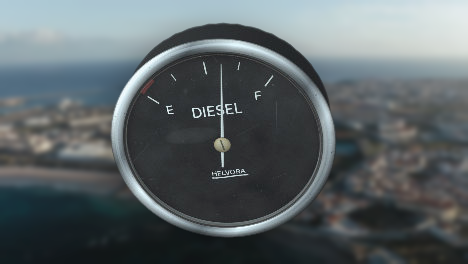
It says {"value": 0.625}
